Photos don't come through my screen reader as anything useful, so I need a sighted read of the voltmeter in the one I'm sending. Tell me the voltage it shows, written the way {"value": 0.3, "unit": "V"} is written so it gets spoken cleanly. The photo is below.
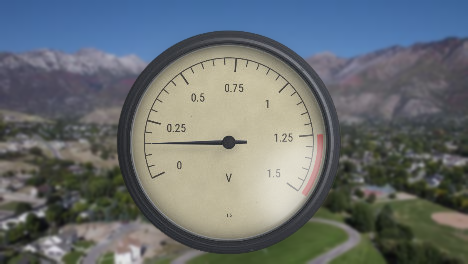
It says {"value": 0.15, "unit": "V"}
